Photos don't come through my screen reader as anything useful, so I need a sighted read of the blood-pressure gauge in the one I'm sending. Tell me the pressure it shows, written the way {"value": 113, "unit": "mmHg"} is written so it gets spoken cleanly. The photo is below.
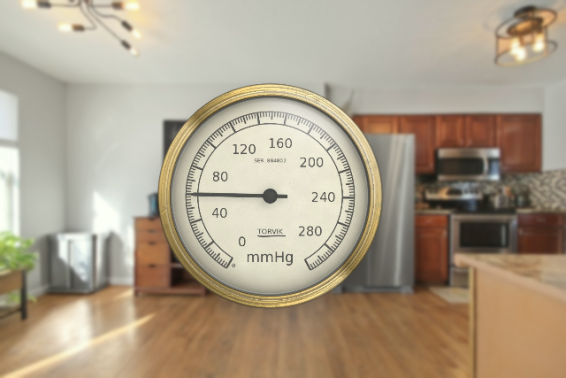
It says {"value": 60, "unit": "mmHg"}
